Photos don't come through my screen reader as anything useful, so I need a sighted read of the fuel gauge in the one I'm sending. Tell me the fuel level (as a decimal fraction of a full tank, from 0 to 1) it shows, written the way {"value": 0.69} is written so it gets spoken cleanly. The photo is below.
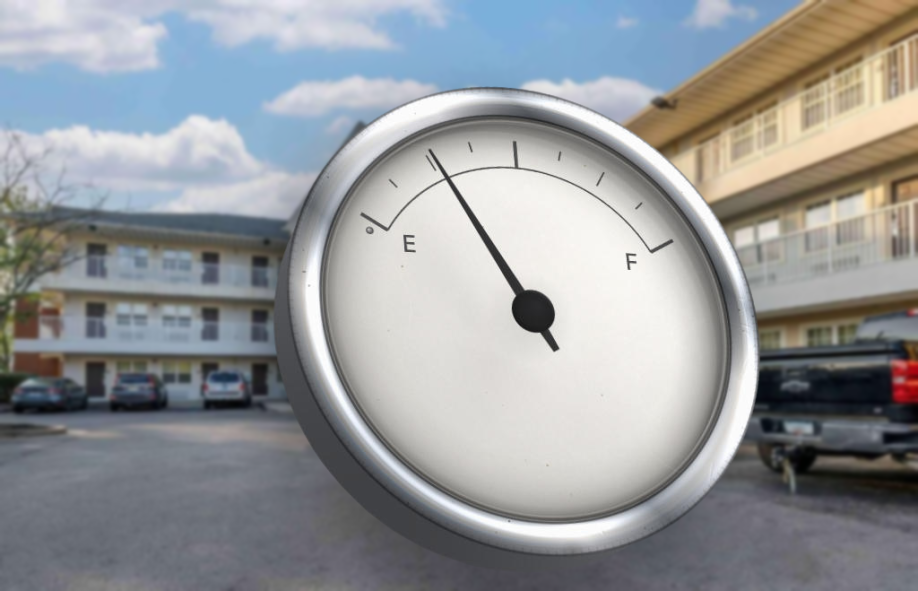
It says {"value": 0.25}
